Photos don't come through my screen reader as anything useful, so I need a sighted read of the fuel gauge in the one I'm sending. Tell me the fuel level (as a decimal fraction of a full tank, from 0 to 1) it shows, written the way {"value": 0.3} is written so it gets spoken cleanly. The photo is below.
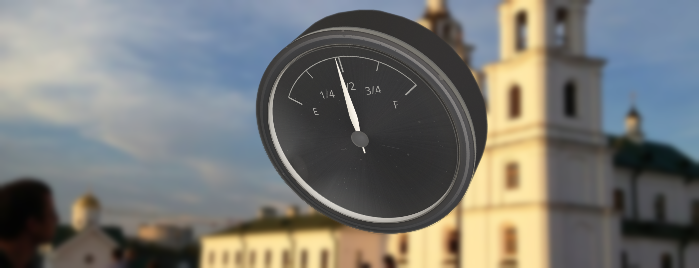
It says {"value": 0.5}
